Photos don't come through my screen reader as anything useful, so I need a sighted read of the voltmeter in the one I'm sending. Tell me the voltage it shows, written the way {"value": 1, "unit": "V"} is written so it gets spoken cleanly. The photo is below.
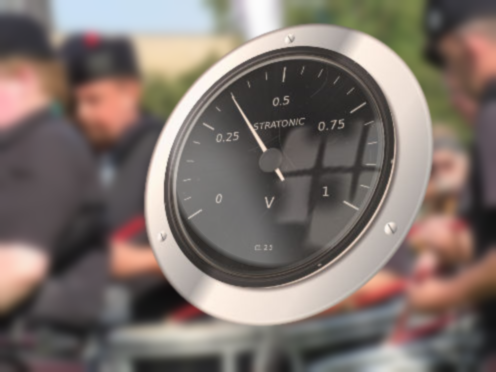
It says {"value": 0.35, "unit": "V"}
